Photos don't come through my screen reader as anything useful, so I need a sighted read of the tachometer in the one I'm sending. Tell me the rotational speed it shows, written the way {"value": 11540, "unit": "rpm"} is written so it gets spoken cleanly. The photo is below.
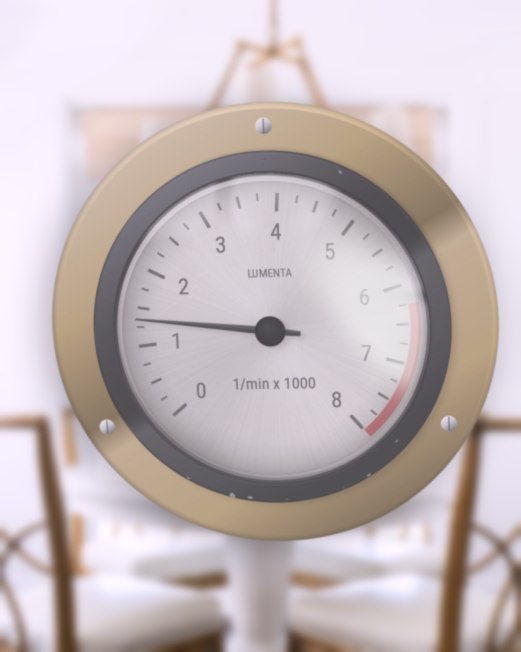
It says {"value": 1375, "unit": "rpm"}
